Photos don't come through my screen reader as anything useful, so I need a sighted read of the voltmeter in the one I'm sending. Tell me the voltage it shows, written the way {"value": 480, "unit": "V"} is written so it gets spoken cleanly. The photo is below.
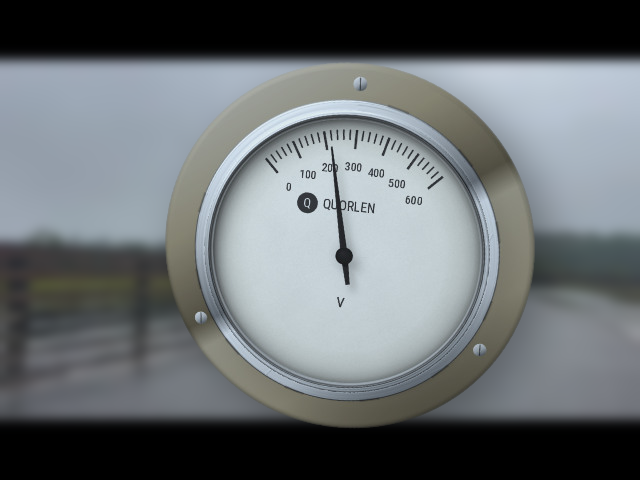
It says {"value": 220, "unit": "V"}
